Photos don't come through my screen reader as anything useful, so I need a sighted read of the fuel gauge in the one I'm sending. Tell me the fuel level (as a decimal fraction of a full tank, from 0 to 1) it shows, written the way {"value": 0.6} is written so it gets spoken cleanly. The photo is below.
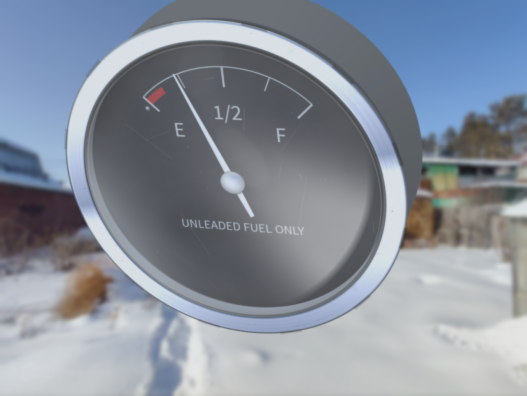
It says {"value": 0.25}
